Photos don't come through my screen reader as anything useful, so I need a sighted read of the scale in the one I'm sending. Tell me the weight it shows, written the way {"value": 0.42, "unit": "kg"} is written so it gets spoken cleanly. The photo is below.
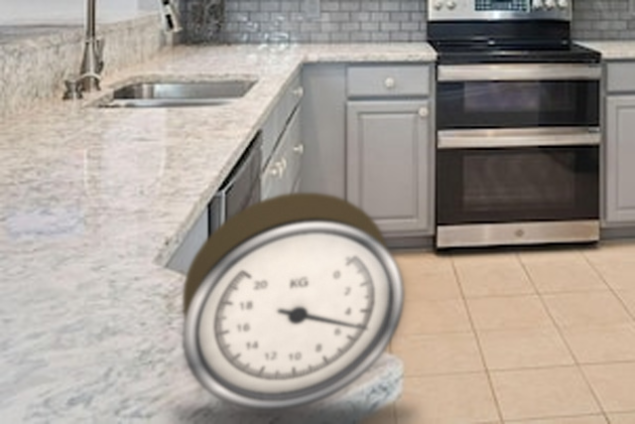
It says {"value": 5, "unit": "kg"}
